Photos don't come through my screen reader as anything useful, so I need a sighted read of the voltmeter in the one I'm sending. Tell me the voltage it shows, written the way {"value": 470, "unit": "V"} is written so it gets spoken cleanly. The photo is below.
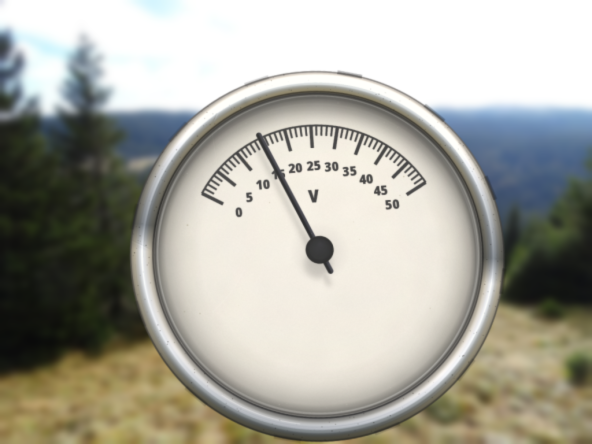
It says {"value": 15, "unit": "V"}
